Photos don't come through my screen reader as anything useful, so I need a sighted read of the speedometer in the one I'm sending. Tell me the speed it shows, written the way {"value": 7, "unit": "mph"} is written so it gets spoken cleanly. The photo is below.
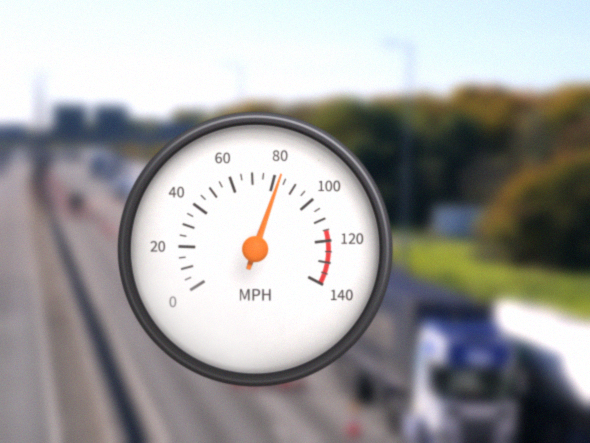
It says {"value": 82.5, "unit": "mph"}
